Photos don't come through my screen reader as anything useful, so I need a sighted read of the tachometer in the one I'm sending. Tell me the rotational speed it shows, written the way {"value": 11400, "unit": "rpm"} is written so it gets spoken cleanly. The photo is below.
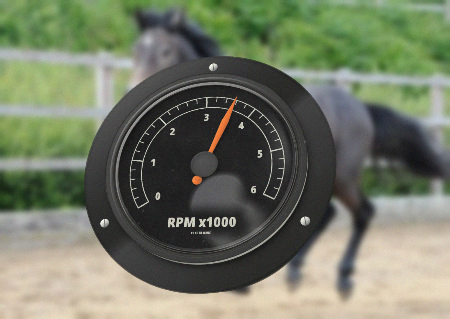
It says {"value": 3600, "unit": "rpm"}
